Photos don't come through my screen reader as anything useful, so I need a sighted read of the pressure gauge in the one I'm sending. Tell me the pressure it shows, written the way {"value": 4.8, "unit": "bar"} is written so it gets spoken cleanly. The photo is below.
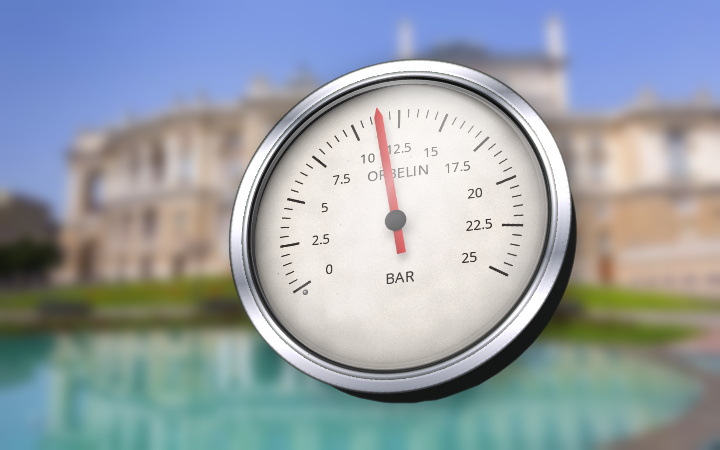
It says {"value": 11.5, "unit": "bar"}
